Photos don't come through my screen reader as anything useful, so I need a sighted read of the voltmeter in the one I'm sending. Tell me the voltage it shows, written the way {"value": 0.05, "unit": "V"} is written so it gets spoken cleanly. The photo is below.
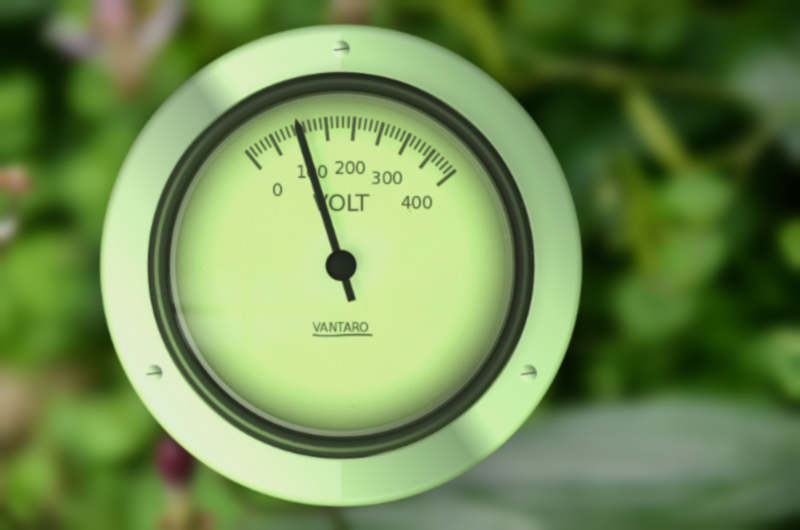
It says {"value": 100, "unit": "V"}
